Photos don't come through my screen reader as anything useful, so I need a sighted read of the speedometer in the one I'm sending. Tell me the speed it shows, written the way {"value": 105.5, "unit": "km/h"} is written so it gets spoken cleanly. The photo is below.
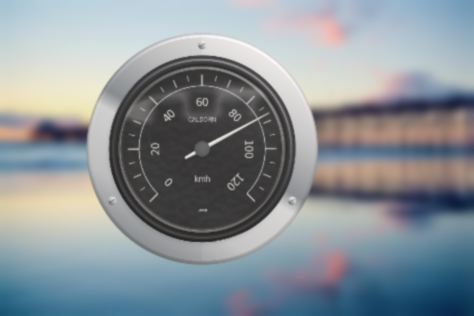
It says {"value": 87.5, "unit": "km/h"}
